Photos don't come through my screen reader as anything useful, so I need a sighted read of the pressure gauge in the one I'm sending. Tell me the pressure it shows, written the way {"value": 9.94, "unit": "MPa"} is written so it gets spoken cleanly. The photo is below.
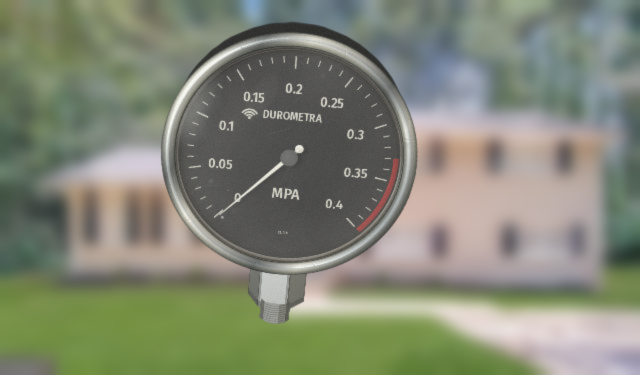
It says {"value": 0, "unit": "MPa"}
